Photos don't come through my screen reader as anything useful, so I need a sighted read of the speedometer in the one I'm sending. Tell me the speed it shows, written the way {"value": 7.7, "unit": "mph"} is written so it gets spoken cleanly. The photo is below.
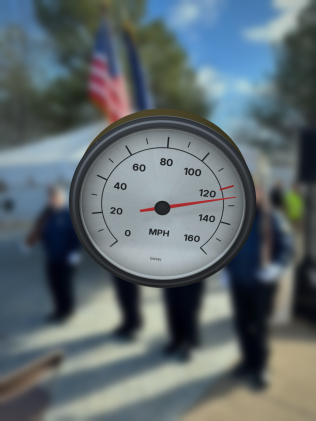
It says {"value": 125, "unit": "mph"}
